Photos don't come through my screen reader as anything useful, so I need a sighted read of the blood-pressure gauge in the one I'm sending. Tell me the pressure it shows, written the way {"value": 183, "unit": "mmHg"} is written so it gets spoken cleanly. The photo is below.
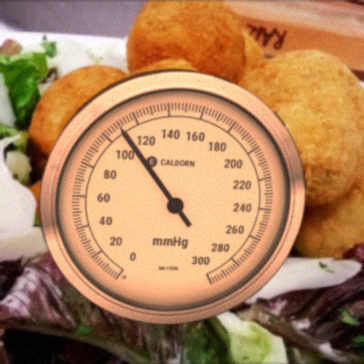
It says {"value": 110, "unit": "mmHg"}
